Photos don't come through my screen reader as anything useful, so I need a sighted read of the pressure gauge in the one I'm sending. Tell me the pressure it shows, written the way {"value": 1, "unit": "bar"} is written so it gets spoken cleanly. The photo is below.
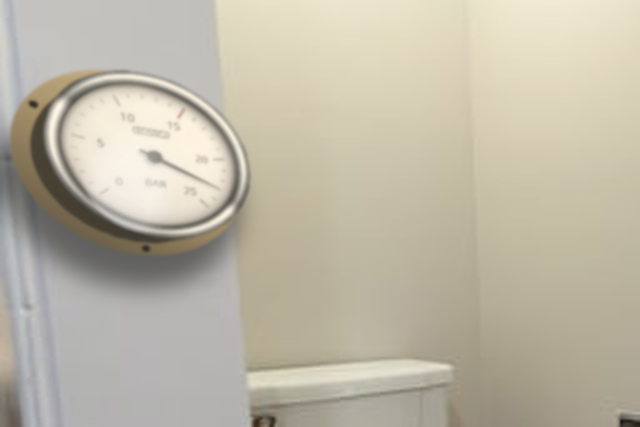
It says {"value": 23, "unit": "bar"}
